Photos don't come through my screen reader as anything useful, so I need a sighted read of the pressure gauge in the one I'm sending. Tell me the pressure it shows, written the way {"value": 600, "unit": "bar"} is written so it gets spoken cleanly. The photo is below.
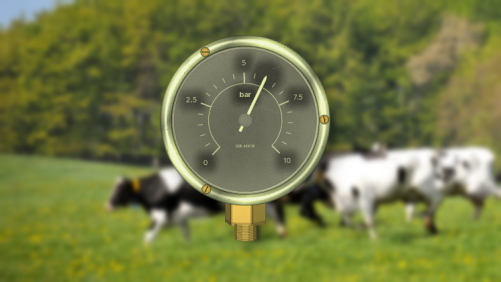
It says {"value": 6, "unit": "bar"}
